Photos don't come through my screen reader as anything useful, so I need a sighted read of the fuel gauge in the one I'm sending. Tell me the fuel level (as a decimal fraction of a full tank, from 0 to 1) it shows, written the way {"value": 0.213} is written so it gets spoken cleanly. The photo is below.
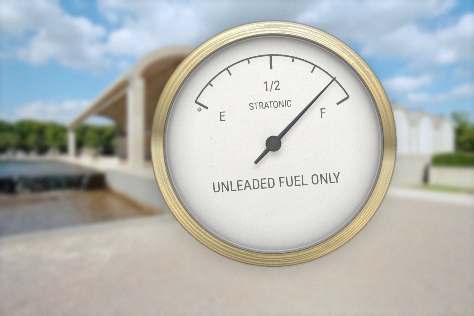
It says {"value": 0.875}
